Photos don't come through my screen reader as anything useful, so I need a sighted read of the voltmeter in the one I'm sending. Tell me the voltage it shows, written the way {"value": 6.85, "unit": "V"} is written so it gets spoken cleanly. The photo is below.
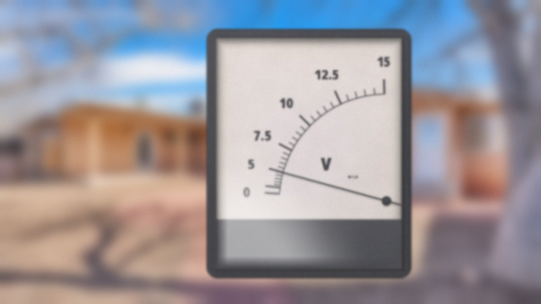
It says {"value": 5, "unit": "V"}
